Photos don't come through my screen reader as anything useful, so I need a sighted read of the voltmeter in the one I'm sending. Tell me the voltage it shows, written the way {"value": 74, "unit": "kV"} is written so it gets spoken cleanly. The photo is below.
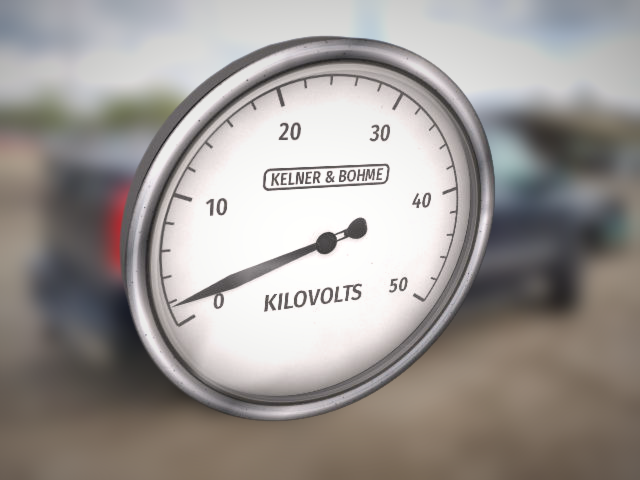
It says {"value": 2, "unit": "kV"}
